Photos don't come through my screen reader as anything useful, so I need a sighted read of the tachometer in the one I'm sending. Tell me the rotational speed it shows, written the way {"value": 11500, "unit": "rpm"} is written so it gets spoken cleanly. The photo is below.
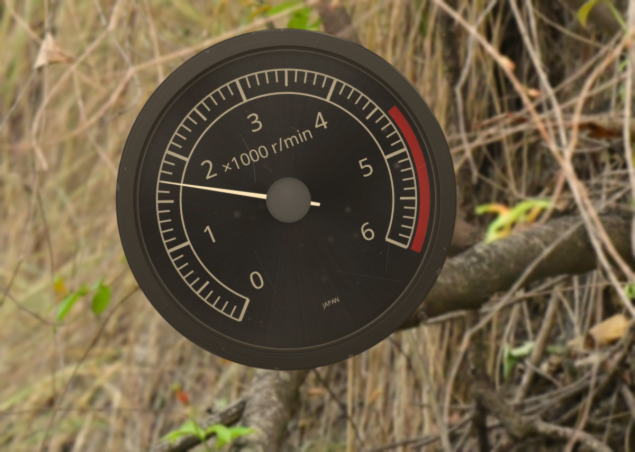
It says {"value": 1700, "unit": "rpm"}
